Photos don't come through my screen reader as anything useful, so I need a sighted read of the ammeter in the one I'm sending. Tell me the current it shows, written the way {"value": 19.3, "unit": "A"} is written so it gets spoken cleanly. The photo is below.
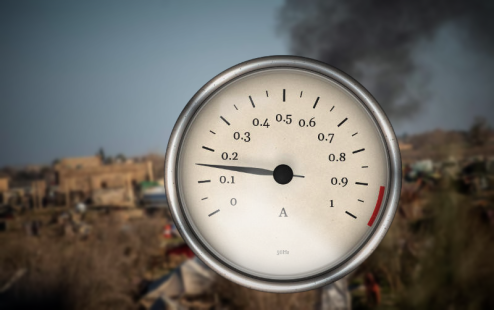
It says {"value": 0.15, "unit": "A"}
